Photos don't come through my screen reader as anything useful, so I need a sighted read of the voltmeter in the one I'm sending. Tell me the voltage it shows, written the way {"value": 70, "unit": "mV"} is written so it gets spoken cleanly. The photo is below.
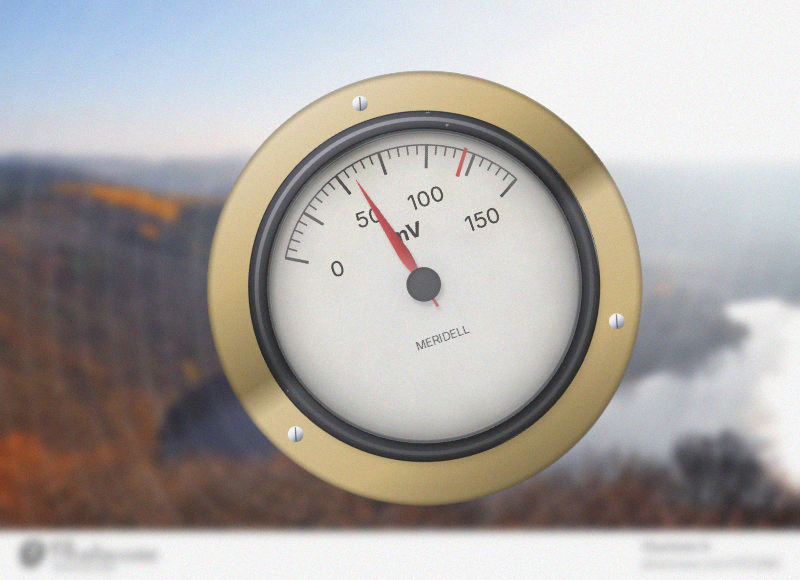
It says {"value": 57.5, "unit": "mV"}
